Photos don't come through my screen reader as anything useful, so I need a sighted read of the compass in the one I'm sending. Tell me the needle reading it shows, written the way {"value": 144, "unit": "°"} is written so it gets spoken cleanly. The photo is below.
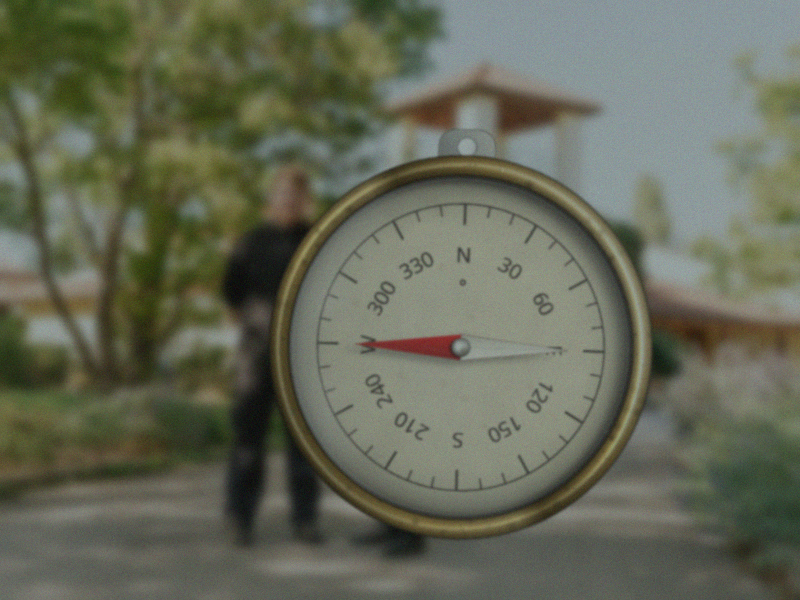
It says {"value": 270, "unit": "°"}
